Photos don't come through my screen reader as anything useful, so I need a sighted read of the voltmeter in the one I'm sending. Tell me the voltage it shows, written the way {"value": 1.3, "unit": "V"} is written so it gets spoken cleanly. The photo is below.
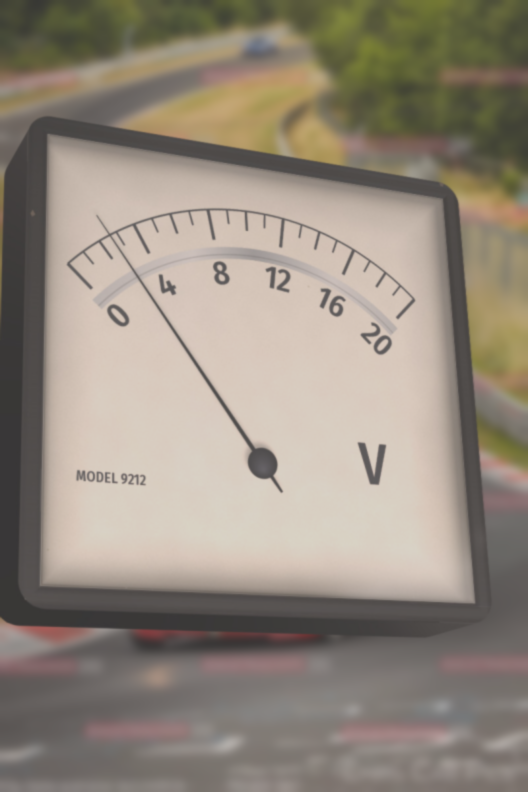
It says {"value": 2.5, "unit": "V"}
